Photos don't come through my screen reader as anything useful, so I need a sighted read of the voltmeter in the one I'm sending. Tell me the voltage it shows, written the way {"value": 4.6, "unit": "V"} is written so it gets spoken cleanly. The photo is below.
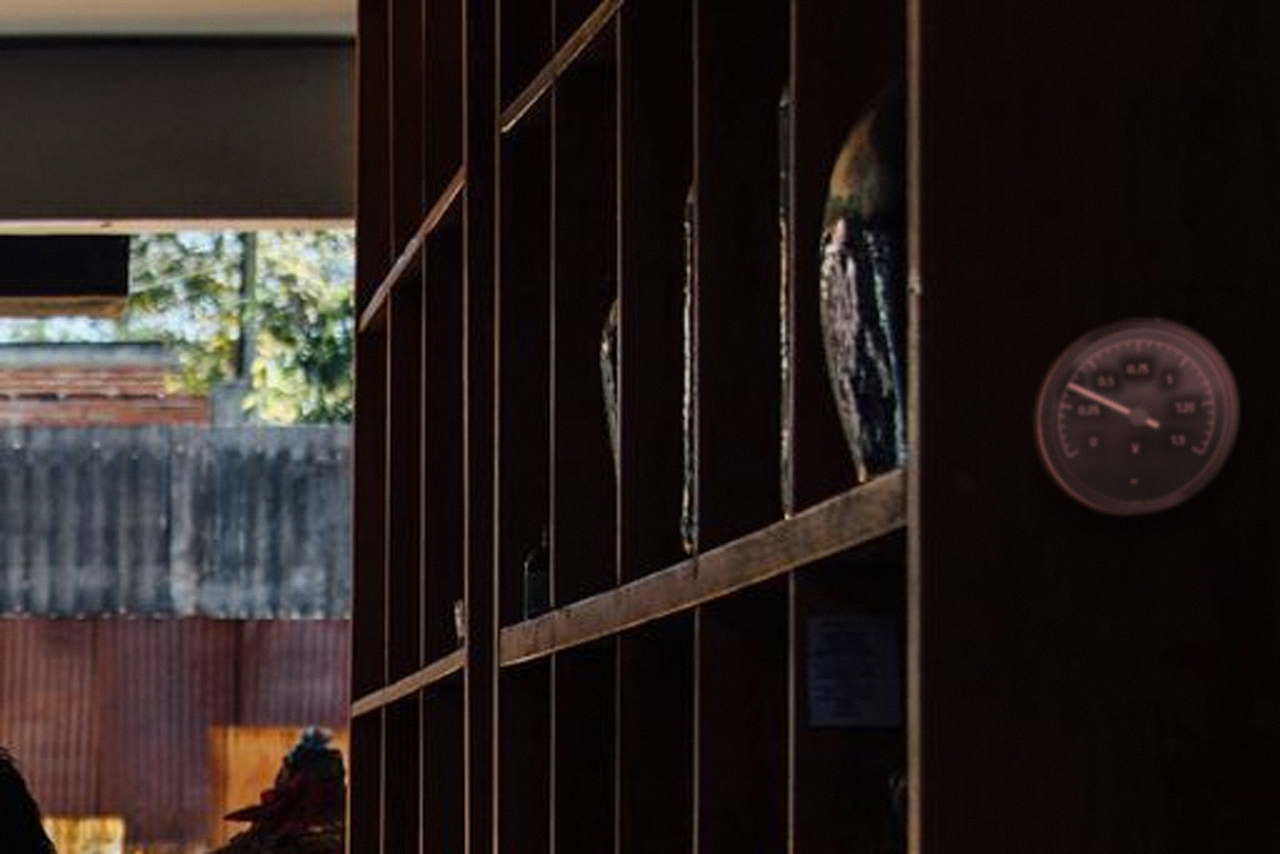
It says {"value": 0.35, "unit": "V"}
